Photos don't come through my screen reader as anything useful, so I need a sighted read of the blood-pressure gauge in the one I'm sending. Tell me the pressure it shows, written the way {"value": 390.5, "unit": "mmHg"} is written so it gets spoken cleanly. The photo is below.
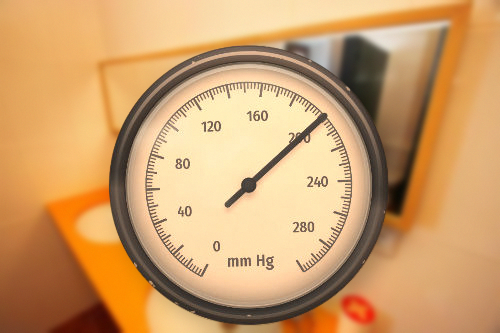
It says {"value": 200, "unit": "mmHg"}
